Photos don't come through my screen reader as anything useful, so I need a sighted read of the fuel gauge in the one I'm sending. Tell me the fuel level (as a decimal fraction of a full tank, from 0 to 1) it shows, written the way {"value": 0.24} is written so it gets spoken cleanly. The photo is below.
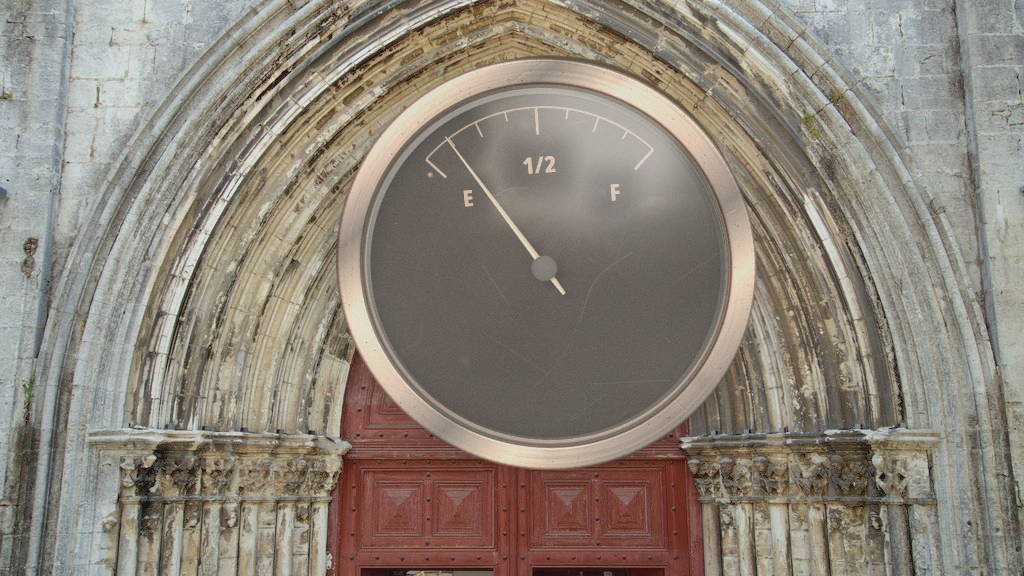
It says {"value": 0.125}
